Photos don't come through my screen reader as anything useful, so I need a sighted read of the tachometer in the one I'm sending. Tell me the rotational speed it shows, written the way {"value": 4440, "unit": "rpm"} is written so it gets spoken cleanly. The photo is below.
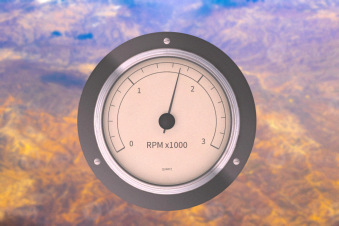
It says {"value": 1700, "unit": "rpm"}
